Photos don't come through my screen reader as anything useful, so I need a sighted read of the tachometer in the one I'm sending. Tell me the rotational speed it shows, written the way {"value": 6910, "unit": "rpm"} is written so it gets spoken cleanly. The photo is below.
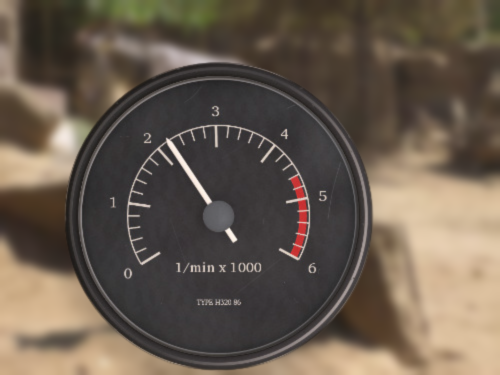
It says {"value": 2200, "unit": "rpm"}
